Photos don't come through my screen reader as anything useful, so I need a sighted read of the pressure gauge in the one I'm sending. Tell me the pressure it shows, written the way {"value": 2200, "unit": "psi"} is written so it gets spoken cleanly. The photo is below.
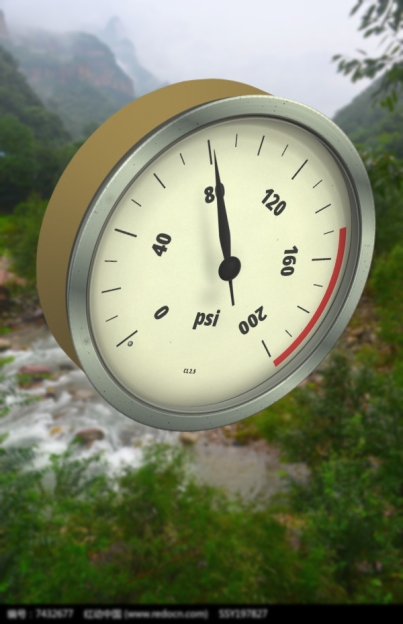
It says {"value": 80, "unit": "psi"}
